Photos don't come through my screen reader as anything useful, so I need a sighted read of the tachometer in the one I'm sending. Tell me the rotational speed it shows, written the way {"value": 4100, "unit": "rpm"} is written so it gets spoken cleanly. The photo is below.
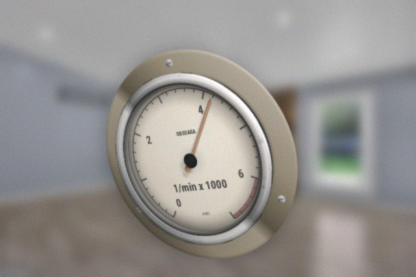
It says {"value": 4200, "unit": "rpm"}
